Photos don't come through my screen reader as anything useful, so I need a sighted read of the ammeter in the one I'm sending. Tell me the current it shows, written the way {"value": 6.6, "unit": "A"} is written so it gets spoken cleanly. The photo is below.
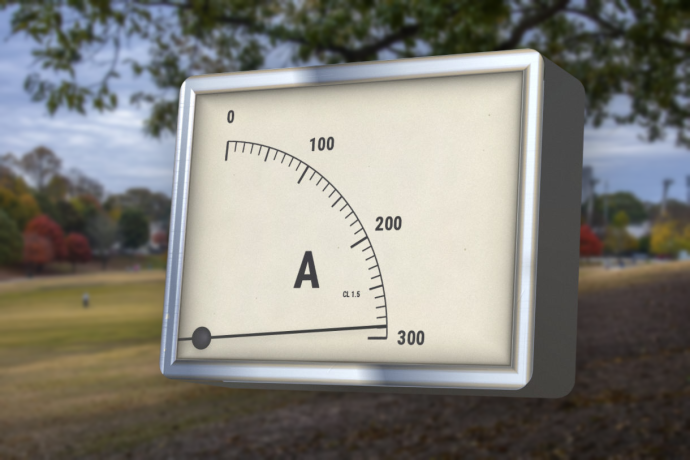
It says {"value": 290, "unit": "A"}
